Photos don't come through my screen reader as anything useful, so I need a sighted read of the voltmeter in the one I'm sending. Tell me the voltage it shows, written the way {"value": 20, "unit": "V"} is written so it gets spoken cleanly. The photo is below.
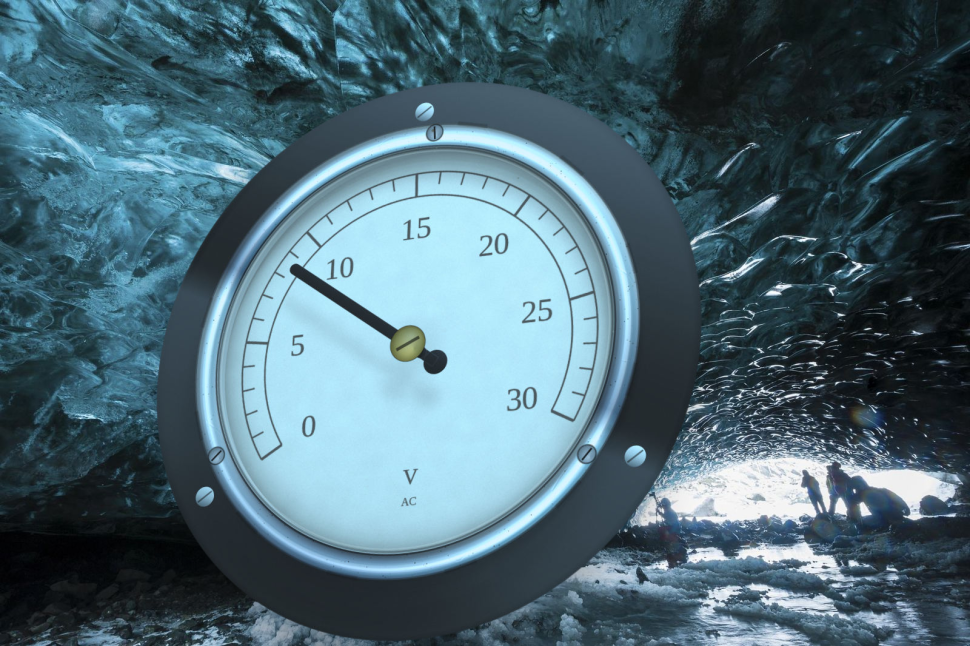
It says {"value": 8.5, "unit": "V"}
